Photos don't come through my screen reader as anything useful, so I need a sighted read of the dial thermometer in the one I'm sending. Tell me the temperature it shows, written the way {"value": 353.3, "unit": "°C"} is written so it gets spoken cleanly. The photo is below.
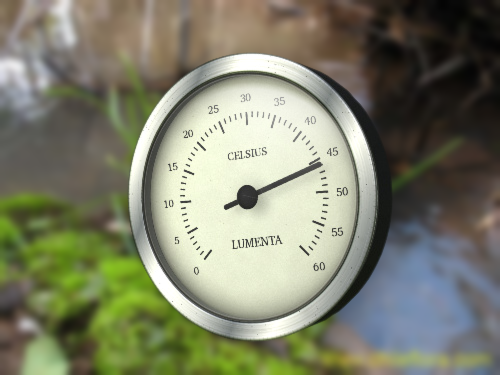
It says {"value": 46, "unit": "°C"}
